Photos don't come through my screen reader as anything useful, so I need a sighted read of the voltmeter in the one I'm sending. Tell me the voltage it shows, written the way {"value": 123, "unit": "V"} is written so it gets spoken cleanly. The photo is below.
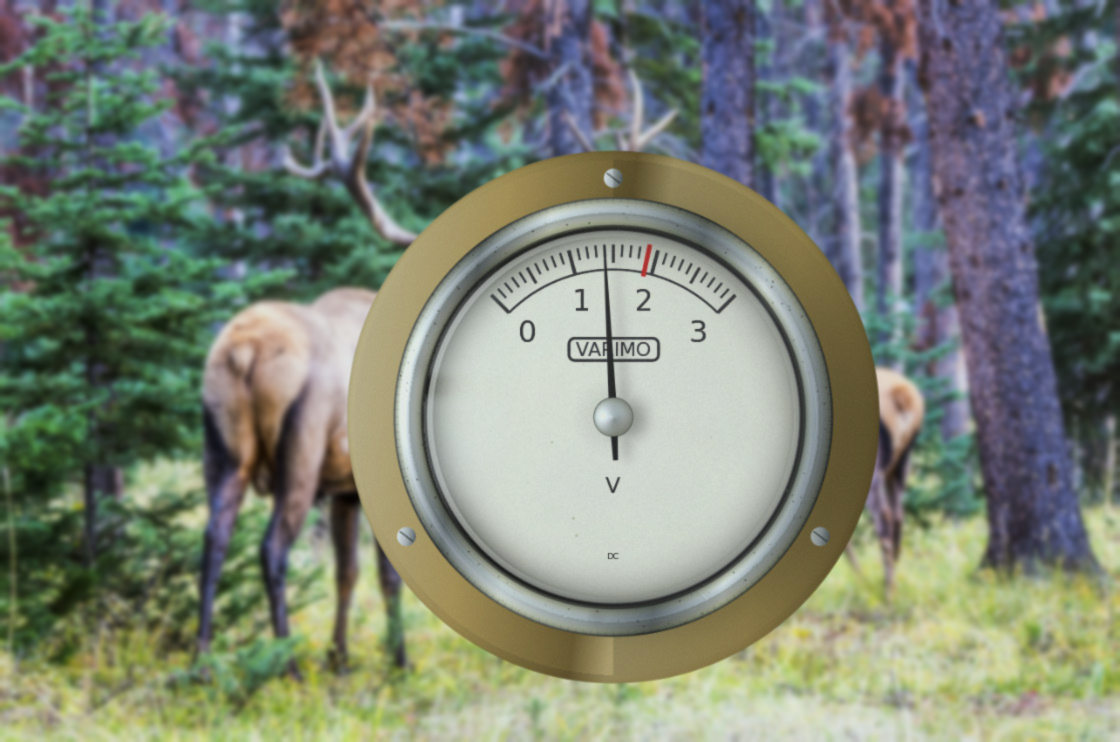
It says {"value": 1.4, "unit": "V"}
